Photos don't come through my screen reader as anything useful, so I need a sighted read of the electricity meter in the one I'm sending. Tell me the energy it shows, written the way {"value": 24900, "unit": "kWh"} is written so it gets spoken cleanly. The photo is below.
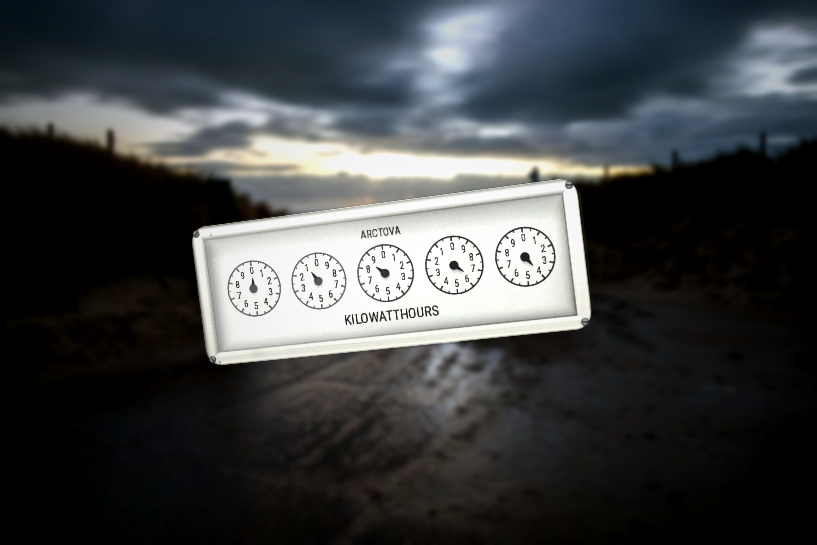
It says {"value": 864, "unit": "kWh"}
